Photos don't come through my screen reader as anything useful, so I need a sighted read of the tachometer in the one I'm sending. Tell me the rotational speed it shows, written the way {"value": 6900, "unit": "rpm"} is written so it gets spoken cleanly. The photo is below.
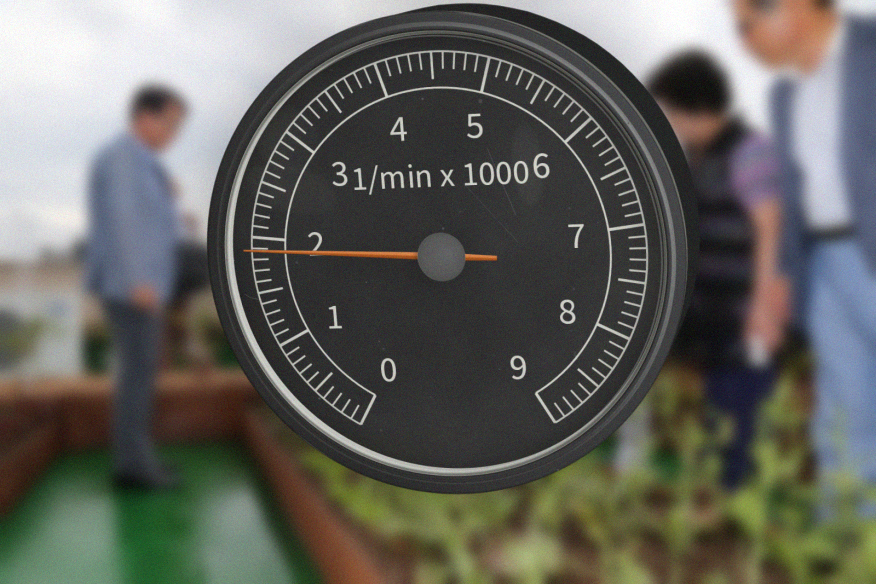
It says {"value": 1900, "unit": "rpm"}
